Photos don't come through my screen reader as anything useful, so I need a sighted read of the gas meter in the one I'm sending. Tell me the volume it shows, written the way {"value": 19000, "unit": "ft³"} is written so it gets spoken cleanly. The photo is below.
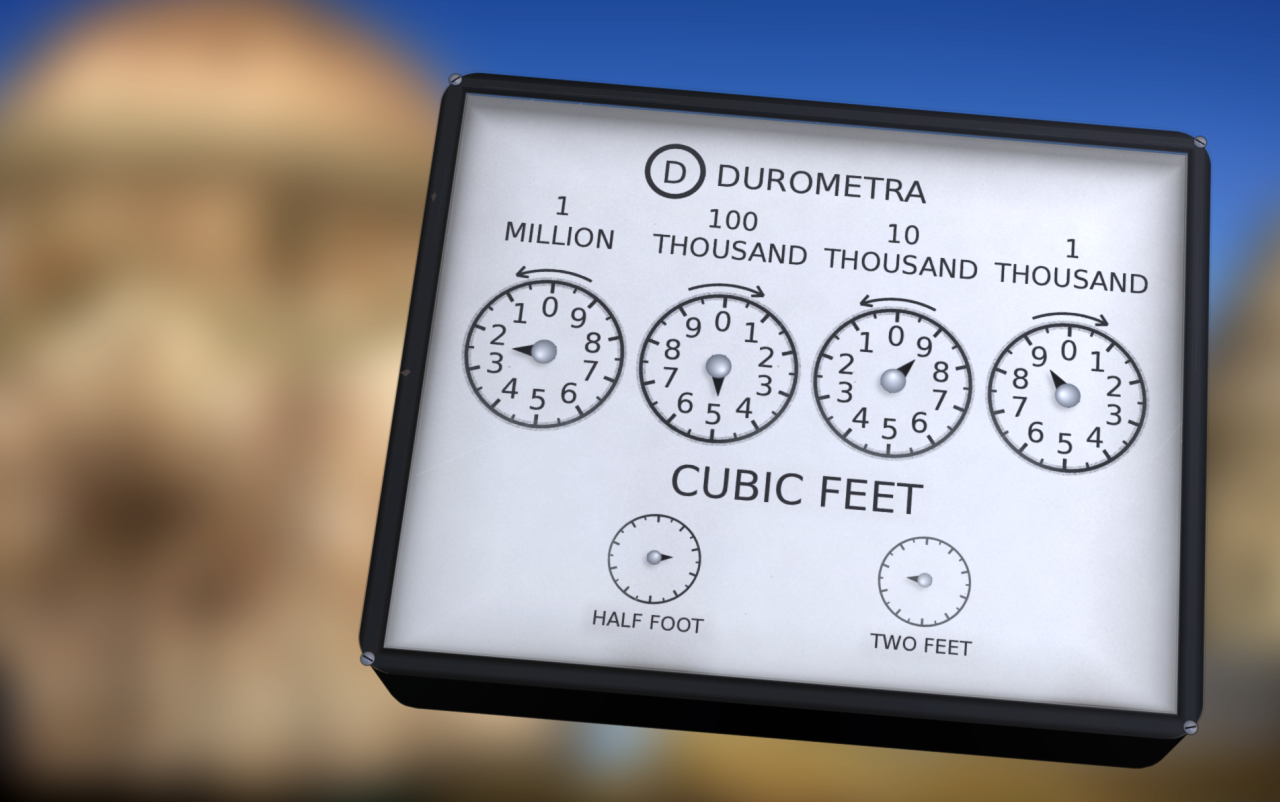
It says {"value": 248900, "unit": "ft³"}
